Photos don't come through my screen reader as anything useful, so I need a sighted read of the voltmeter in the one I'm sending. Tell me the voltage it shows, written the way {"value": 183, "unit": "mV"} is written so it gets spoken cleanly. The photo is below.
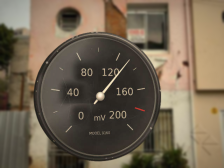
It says {"value": 130, "unit": "mV"}
